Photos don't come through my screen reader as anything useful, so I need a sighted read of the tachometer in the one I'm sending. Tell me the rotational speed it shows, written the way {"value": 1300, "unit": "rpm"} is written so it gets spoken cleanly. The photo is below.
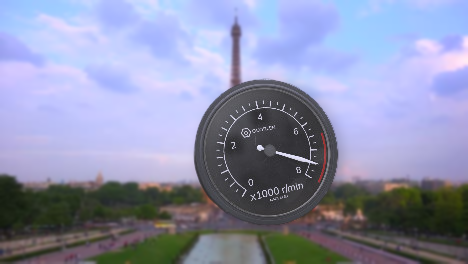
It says {"value": 7500, "unit": "rpm"}
